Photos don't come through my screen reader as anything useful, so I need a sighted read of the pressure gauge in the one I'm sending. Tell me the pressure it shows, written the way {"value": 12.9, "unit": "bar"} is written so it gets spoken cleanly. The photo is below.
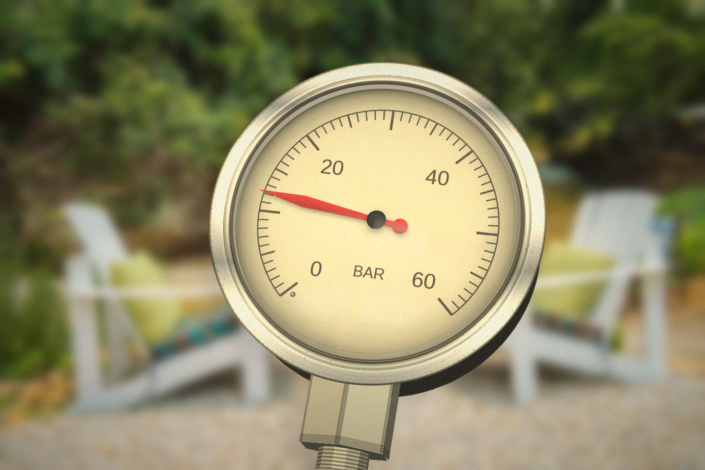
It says {"value": 12, "unit": "bar"}
